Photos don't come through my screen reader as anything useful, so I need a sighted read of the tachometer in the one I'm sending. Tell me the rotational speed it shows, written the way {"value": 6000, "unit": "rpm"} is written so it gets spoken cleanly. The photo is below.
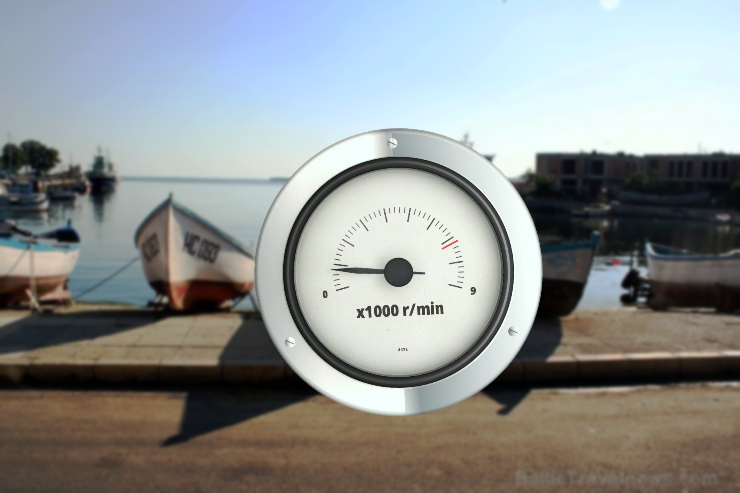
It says {"value": 800, "unit": "rpm"}
